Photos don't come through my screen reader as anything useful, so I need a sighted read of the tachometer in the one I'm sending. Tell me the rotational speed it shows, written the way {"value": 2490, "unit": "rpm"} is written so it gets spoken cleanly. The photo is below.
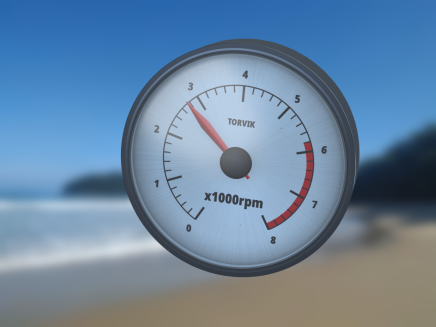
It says {"value": 2800, "unit": "rpm"}
